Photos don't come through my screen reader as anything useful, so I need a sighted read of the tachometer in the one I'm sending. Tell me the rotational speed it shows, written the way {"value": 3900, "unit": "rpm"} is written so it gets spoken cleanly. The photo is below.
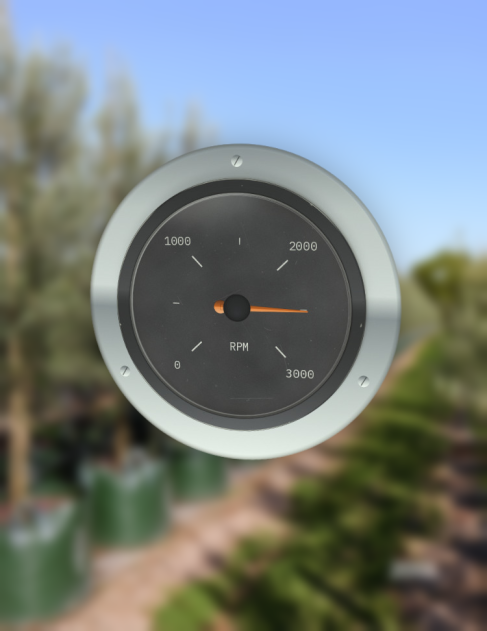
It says {"value": 2500, "unit": "rpm"}
